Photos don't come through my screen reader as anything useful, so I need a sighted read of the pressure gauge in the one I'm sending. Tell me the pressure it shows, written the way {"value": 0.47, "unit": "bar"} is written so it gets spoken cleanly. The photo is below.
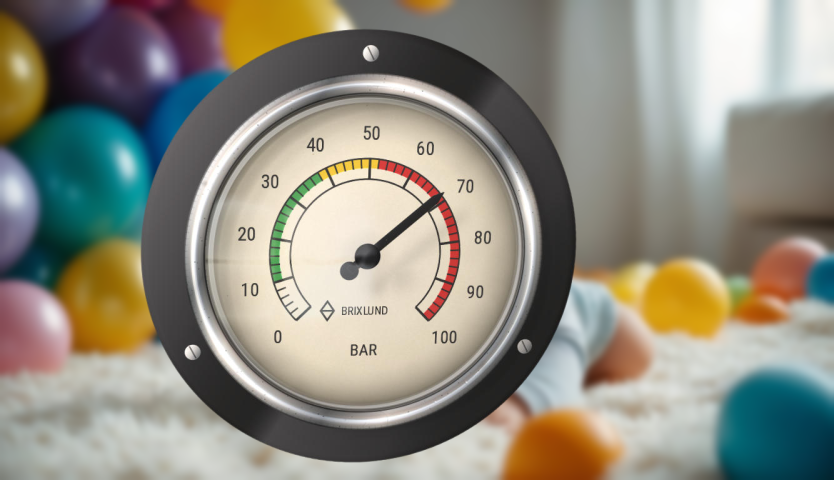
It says {"value": 68, "unit": "bar"}
